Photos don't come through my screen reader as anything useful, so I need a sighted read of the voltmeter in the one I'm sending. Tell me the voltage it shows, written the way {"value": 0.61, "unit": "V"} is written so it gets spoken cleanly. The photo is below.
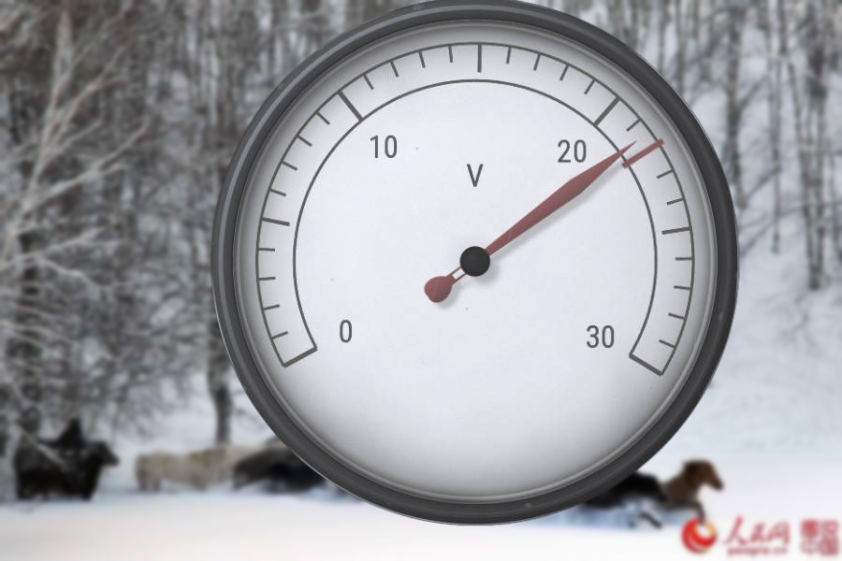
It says {"value": 21.5, "unit": "V"}
